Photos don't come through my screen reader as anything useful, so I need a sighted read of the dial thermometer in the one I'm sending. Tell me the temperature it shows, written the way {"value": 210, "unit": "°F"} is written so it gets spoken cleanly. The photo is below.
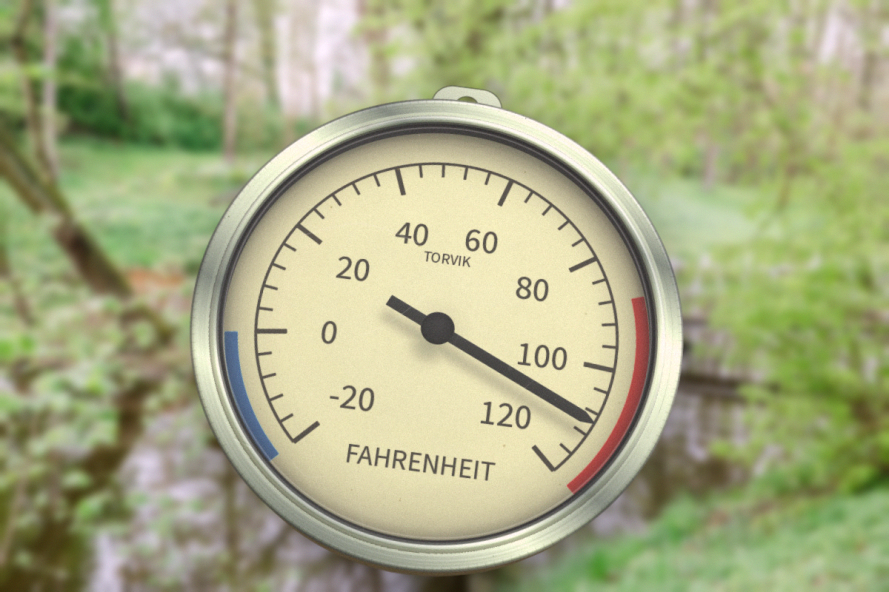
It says {"value": 110, "unit": "°F"}
